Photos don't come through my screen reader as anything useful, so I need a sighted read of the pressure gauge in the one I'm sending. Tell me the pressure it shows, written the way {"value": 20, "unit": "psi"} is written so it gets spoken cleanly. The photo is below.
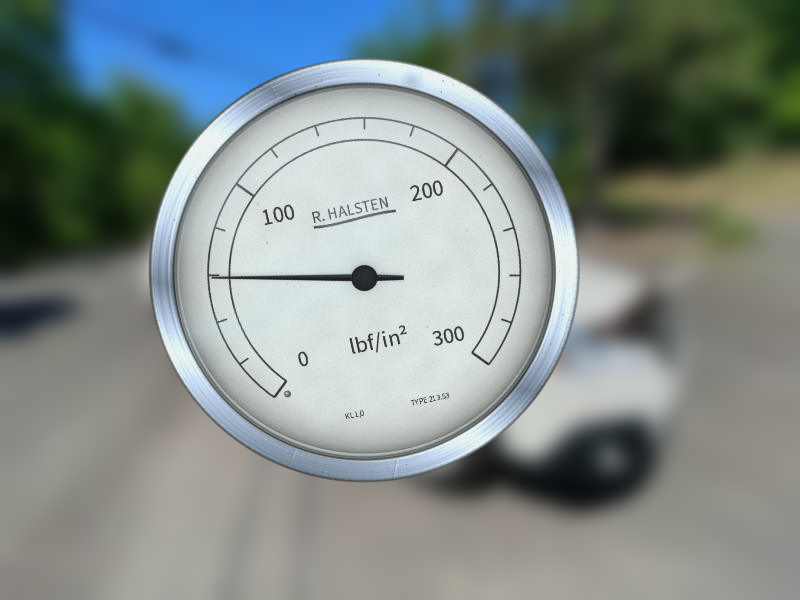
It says {"value": 60, "unit": "psi"}
